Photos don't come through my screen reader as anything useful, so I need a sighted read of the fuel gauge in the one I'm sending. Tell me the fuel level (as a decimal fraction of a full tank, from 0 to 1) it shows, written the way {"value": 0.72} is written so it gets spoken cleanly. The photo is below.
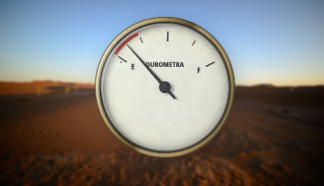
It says {"value": 0.125}
